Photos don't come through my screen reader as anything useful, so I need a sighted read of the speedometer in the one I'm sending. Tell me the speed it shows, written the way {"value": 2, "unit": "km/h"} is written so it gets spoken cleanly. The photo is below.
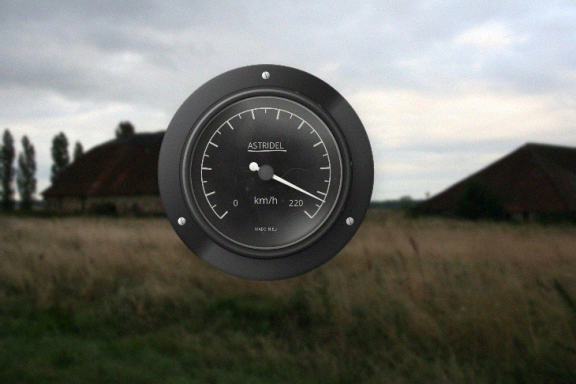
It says {"value": 205, "unit": "km/h"}
